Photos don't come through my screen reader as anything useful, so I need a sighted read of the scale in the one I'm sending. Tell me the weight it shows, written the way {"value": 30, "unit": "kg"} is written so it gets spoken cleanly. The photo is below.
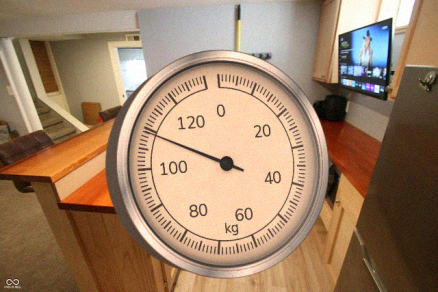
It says {"value": 109, "unit": "kg"}
